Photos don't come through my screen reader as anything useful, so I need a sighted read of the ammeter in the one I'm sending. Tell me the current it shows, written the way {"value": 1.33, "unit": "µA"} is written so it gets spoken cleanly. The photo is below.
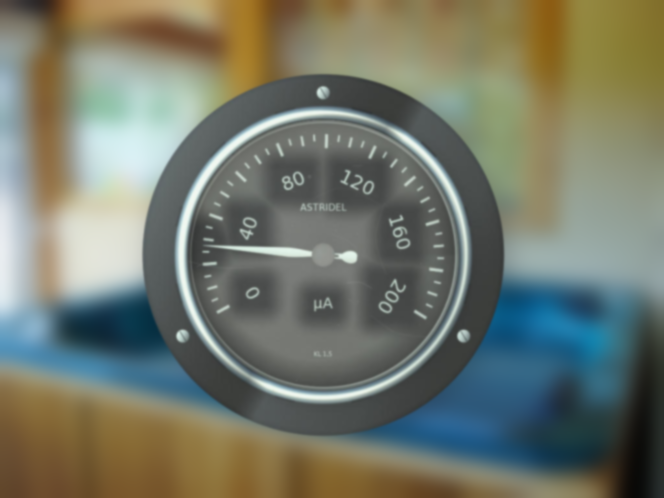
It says {"value": 27.5, "unit": "µA"}
